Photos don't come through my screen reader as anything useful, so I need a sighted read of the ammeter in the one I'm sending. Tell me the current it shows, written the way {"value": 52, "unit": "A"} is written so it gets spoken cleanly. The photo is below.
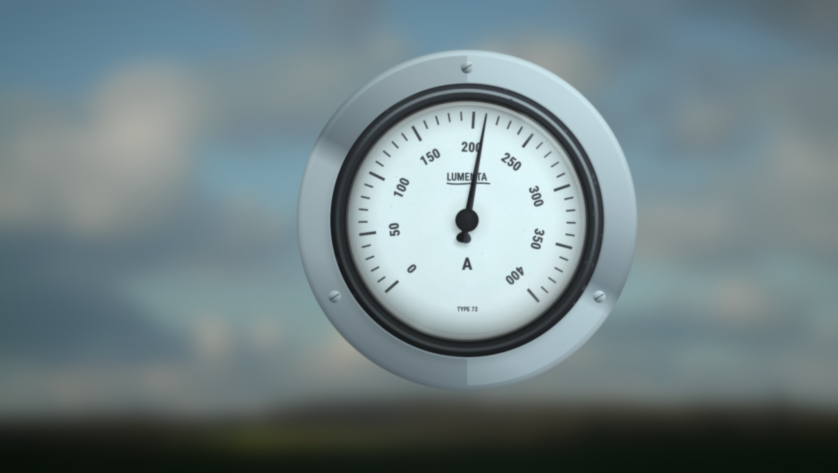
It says {"value": 210, "unit": "A"}
